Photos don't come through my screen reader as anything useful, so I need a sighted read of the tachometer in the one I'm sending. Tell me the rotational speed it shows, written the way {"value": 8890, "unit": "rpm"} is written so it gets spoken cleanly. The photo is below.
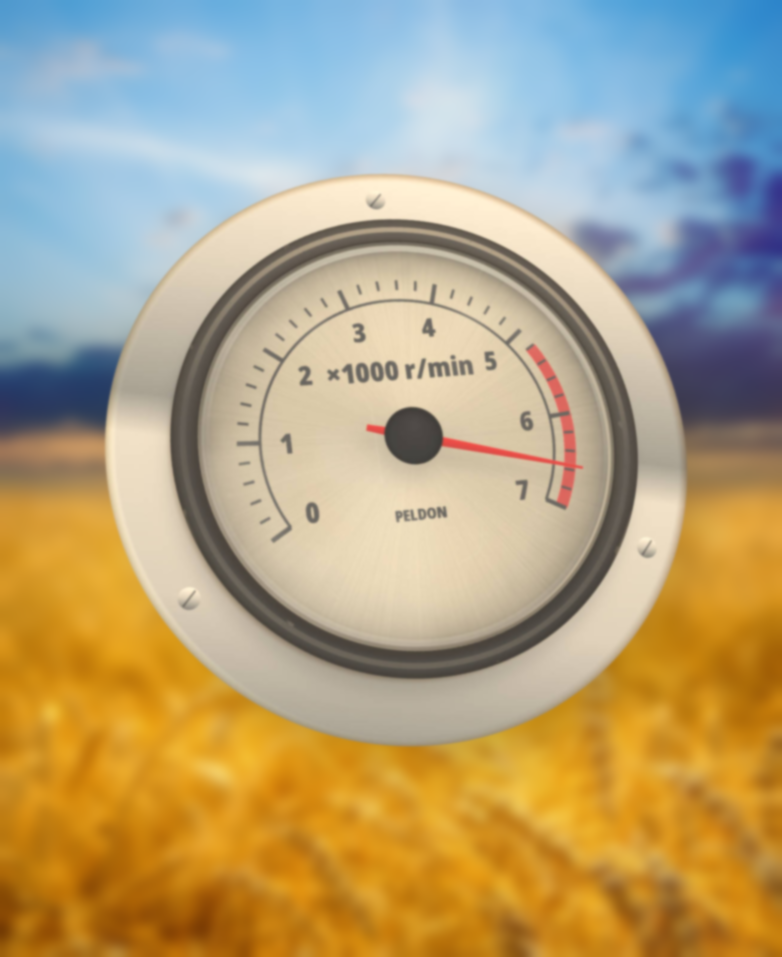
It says {"value": 6600, "unit": "rpm"}
